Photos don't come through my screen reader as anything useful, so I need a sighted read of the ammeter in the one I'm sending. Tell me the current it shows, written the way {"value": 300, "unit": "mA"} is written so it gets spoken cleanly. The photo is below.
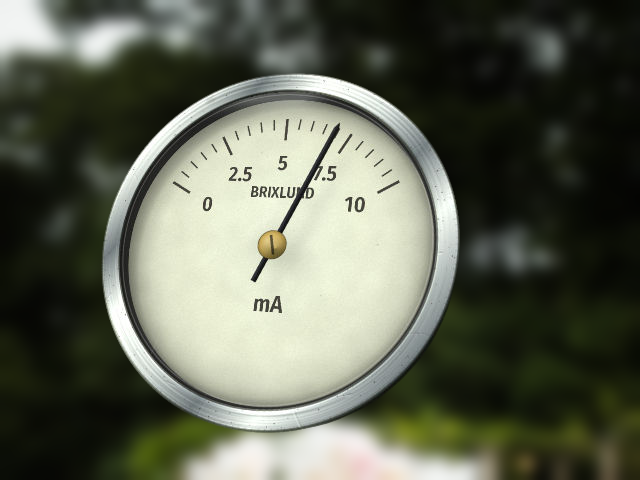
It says {"value": 7, "unit": "mA"}
